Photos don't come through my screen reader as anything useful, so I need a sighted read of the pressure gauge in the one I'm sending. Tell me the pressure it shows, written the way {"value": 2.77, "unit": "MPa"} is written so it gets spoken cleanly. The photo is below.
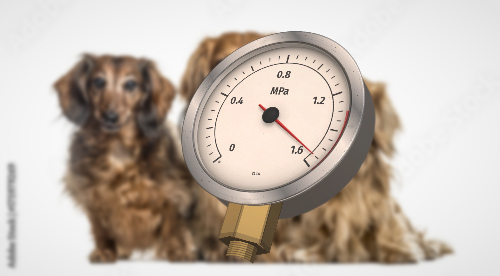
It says {"value": 1.55, "unit": "MPa"}
